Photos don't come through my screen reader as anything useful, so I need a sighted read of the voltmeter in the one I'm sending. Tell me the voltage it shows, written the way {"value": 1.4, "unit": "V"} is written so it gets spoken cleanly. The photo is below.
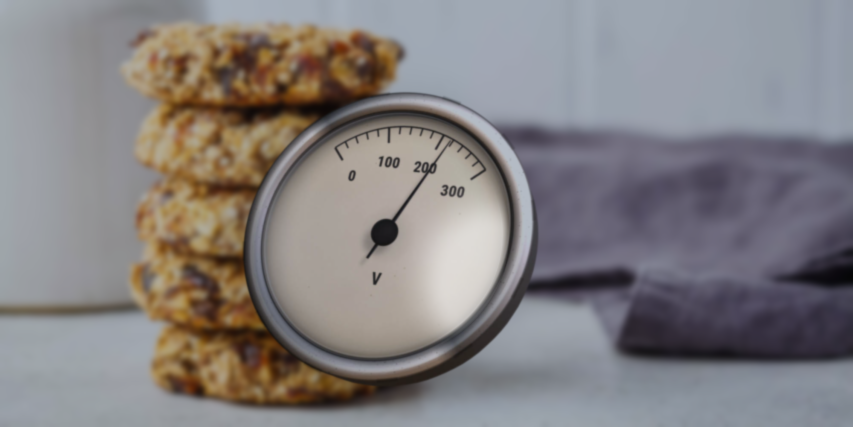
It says {"value": 220, "unit": "V"}
